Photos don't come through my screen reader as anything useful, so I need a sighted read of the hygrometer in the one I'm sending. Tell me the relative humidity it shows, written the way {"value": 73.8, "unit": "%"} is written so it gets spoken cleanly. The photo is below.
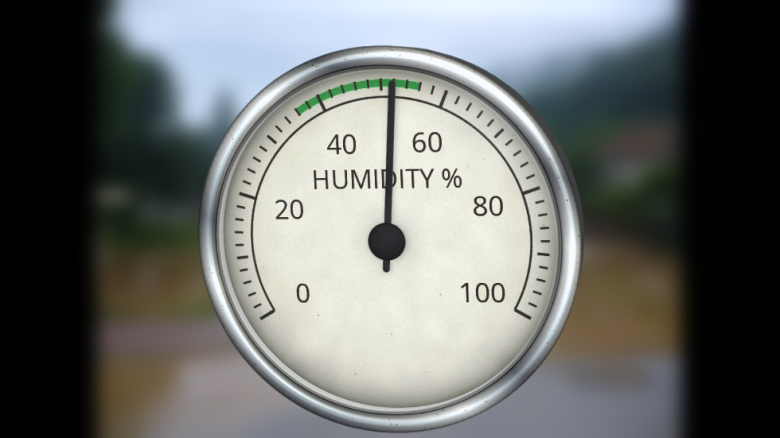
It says {"value": 52, "unit": "%"}
